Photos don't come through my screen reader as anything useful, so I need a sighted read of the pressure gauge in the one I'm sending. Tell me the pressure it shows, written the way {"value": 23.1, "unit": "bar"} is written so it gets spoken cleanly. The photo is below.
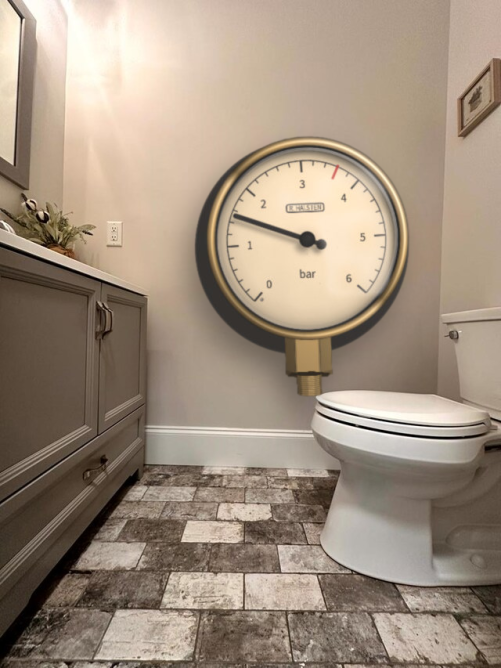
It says {"value": 1.5, "unit": "bar"}
